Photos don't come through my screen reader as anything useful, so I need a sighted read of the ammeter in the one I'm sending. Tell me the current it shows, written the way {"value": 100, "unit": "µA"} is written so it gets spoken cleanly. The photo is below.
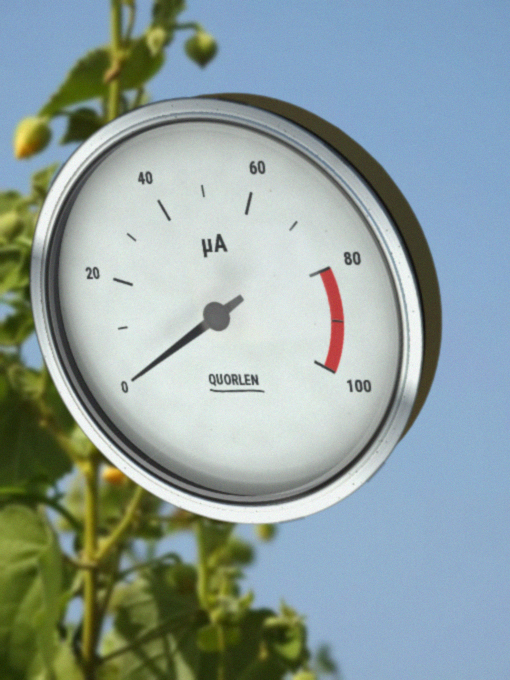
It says {"value": 0, "unit": "µA"}
